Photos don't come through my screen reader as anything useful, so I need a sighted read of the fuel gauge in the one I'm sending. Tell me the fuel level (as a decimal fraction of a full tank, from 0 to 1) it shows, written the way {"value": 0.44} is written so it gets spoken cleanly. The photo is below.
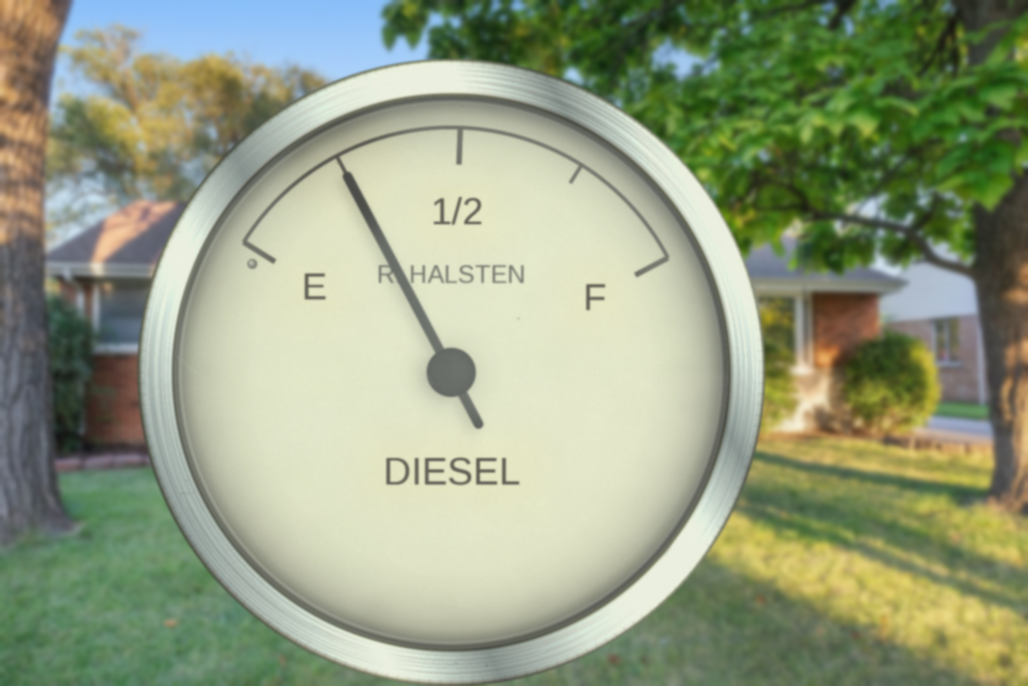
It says {"value": 0.25}
